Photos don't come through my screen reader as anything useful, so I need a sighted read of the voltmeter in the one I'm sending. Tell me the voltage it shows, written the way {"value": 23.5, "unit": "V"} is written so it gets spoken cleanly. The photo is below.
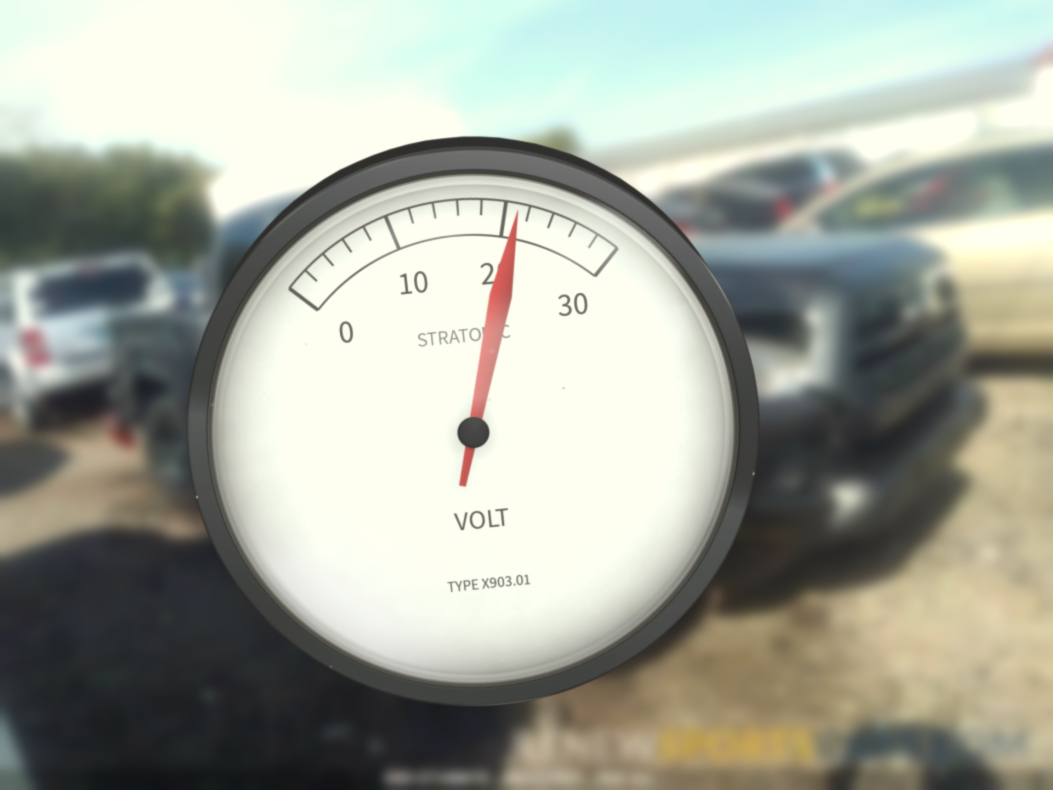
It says {"value": 21, "unit": "V"}
